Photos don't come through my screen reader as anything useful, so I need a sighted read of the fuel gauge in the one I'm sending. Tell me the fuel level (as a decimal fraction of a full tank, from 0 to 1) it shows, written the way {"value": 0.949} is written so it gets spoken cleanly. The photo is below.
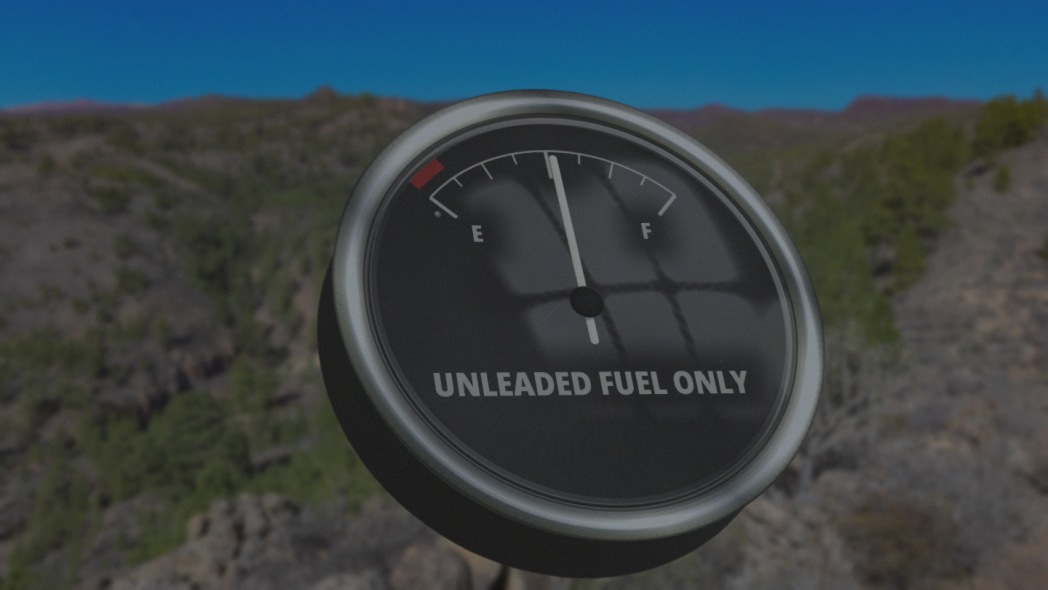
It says {"value": 0.5}
